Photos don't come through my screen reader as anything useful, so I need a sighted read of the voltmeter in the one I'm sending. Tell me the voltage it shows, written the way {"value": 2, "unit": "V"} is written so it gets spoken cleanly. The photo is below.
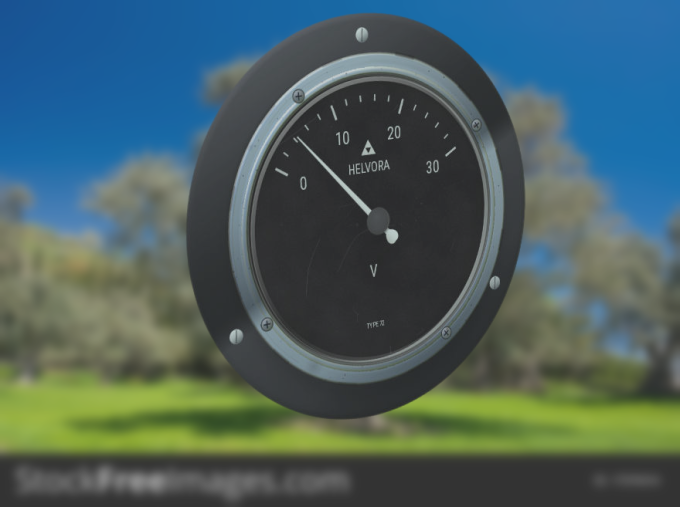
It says {"value": 4, "unit": "V"}
